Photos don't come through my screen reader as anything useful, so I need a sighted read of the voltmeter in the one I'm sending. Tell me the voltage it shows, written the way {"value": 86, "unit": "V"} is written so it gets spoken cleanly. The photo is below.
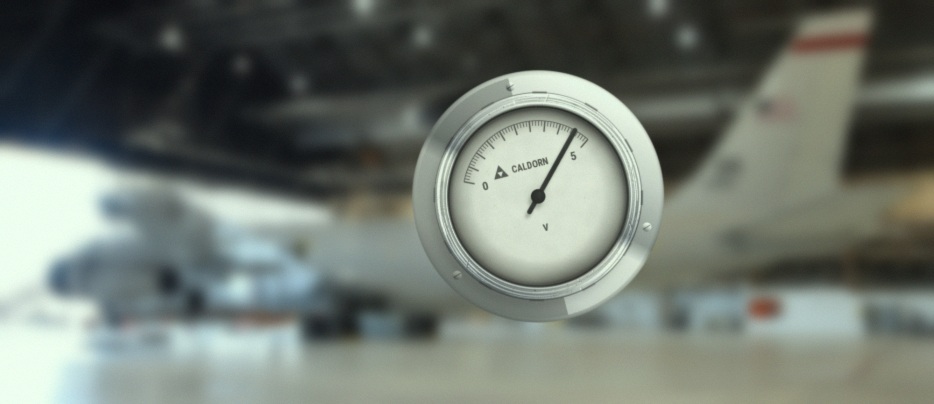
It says {"value": 4.5, "unit": "V"}
